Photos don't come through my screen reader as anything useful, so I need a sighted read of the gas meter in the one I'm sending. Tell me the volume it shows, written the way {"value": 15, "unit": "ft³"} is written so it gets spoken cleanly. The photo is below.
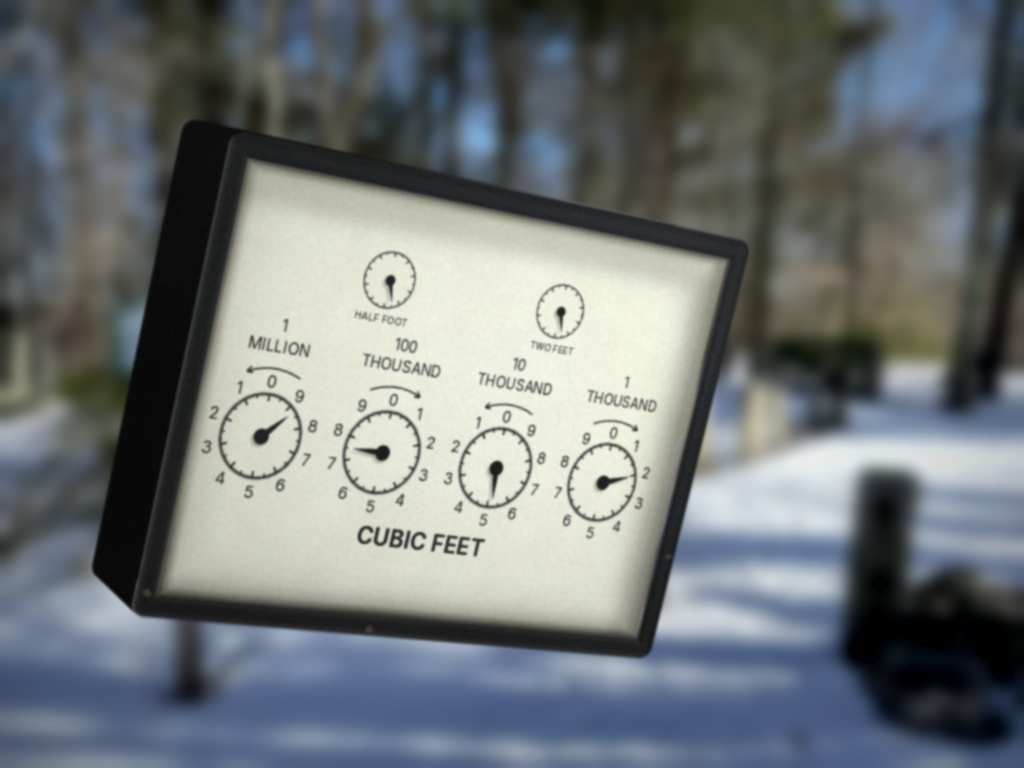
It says {"value": 875200, "unit": "ft³"}
